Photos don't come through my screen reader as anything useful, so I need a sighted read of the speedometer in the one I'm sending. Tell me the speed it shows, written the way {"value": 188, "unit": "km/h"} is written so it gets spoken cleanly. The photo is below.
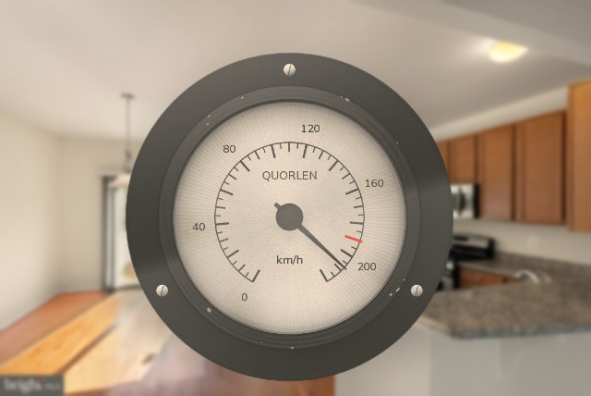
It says {"value": 207.5, "unit": "km/h"}
